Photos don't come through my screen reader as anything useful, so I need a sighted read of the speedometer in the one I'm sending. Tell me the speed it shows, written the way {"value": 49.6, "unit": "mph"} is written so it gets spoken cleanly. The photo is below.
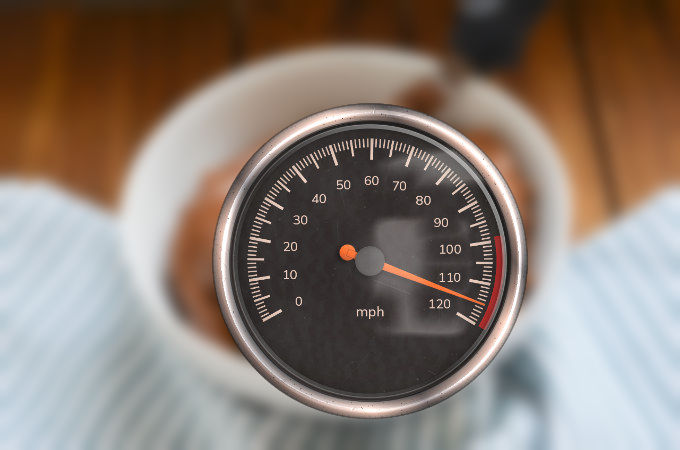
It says {"value": 115, "unit": "mph"}
